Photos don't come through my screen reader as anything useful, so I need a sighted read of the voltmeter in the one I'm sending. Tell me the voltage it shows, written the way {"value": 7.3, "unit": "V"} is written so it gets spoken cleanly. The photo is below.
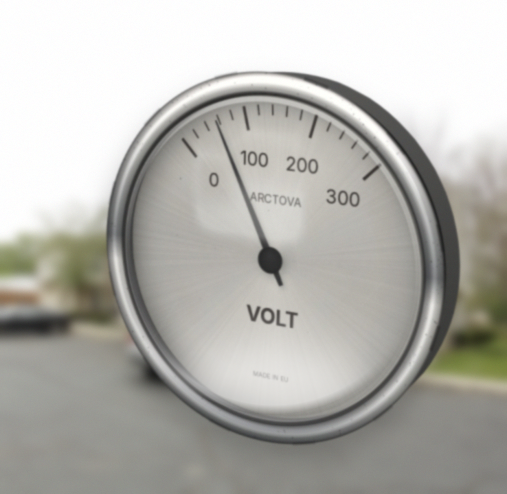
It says {"value": 60, "unit": "V"}
